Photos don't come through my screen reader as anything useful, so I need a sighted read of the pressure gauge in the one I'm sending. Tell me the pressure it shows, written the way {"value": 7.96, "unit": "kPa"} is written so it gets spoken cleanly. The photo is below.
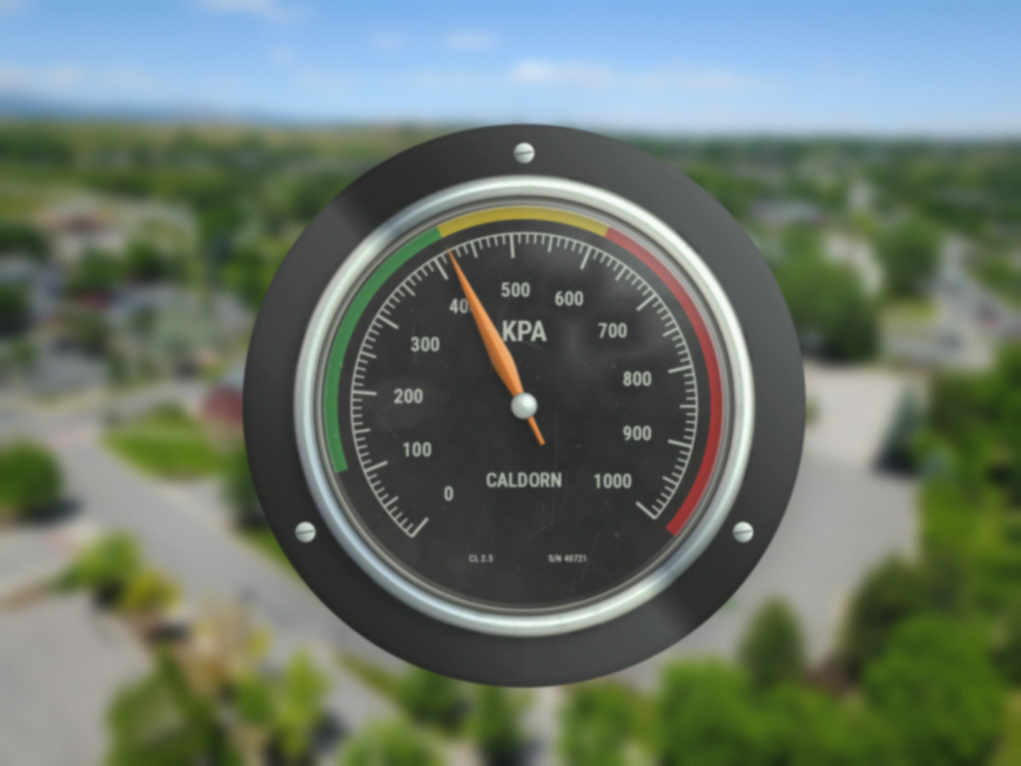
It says {"value": 420, "unit": "kPa"}
